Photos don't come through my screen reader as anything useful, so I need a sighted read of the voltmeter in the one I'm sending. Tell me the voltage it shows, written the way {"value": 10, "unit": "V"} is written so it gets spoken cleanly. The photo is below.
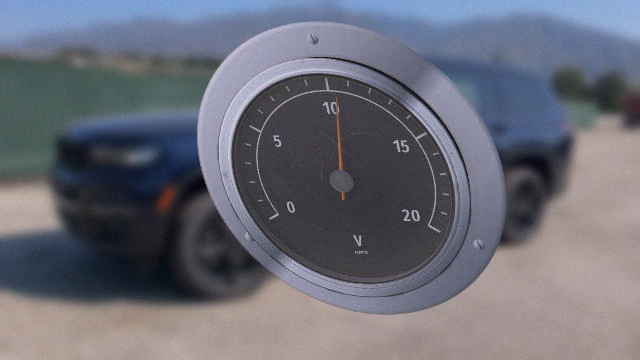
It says {"value": 10.5, "unit": "V"}
